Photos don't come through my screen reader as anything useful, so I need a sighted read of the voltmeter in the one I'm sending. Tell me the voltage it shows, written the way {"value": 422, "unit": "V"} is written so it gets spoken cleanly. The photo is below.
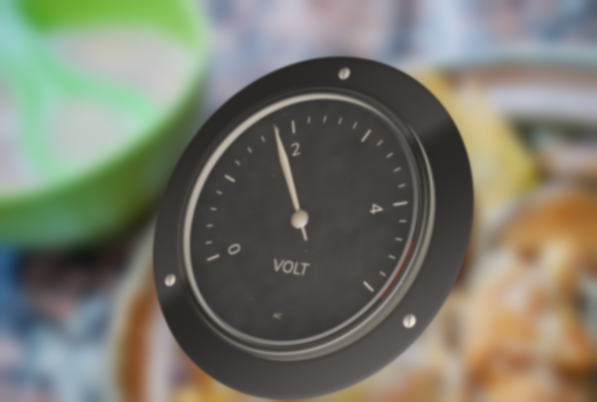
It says {"value": 1.8, "unit": "V"}
